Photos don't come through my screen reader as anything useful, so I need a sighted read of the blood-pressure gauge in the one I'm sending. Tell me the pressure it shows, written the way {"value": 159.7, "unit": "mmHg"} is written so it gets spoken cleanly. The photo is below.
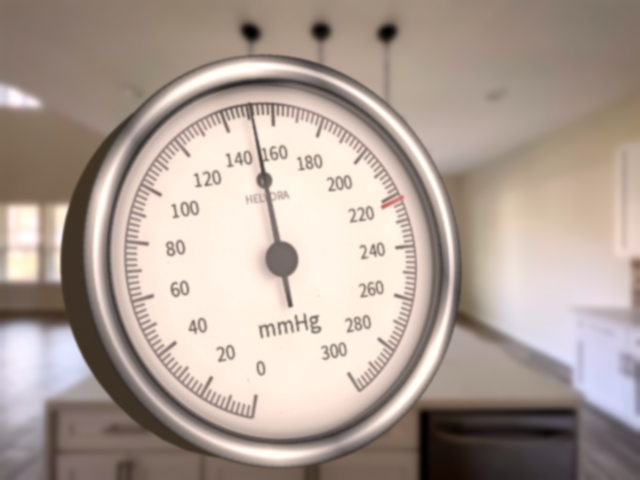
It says {"value": 150, "unit": "mmHg"}
